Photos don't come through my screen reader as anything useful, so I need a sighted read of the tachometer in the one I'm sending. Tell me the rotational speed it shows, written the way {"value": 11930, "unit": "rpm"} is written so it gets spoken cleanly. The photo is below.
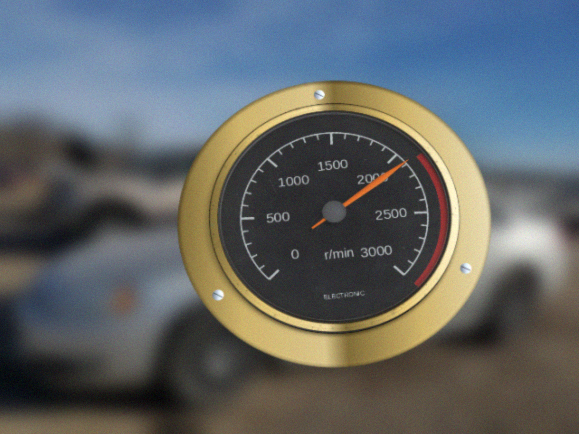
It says {"value": 2100, "unit": "rpm"}
